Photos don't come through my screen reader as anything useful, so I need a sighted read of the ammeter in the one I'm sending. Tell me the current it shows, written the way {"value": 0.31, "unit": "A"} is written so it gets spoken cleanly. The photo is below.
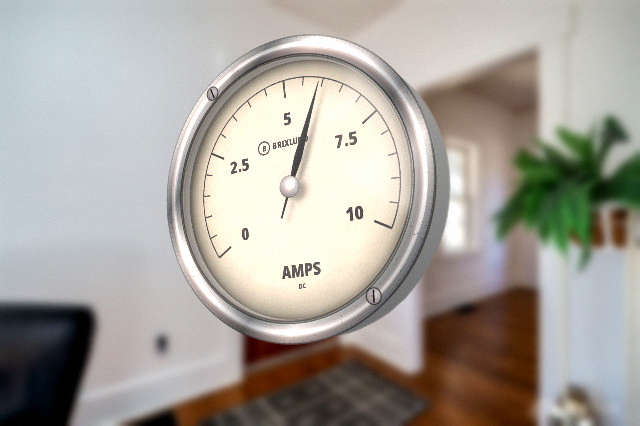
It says {"value": 6, "unit": "A"}
